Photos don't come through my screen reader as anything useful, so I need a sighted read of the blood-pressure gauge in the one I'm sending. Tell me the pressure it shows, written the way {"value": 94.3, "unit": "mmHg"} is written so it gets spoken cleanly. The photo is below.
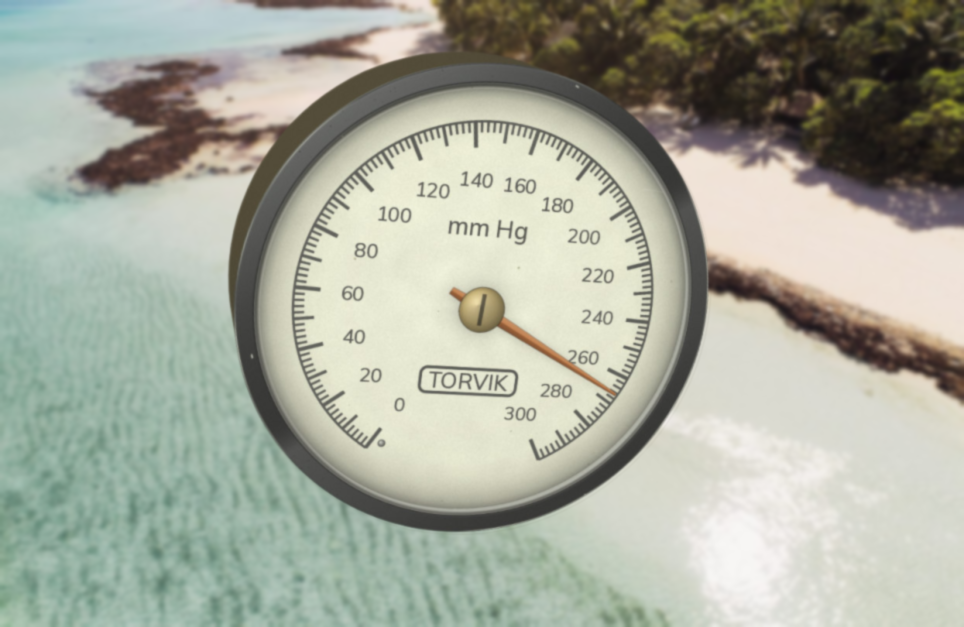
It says {"value": 266, "unit": "mmHg"}
